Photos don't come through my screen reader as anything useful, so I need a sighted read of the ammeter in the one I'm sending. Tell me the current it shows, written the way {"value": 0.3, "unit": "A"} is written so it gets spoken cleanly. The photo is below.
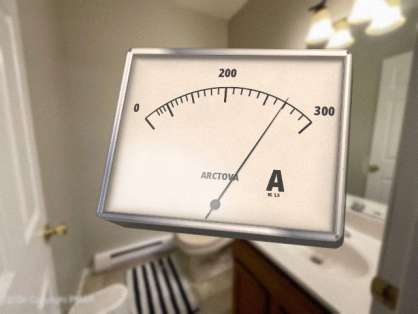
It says {"value": 270, "unit": "A"}
